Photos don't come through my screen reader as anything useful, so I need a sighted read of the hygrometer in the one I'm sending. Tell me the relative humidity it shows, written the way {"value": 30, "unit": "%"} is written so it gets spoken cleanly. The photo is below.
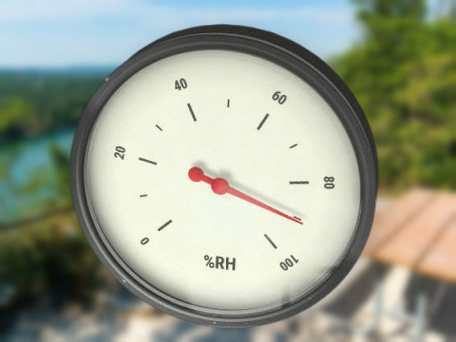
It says {"value": 90, "unit": "%"}
